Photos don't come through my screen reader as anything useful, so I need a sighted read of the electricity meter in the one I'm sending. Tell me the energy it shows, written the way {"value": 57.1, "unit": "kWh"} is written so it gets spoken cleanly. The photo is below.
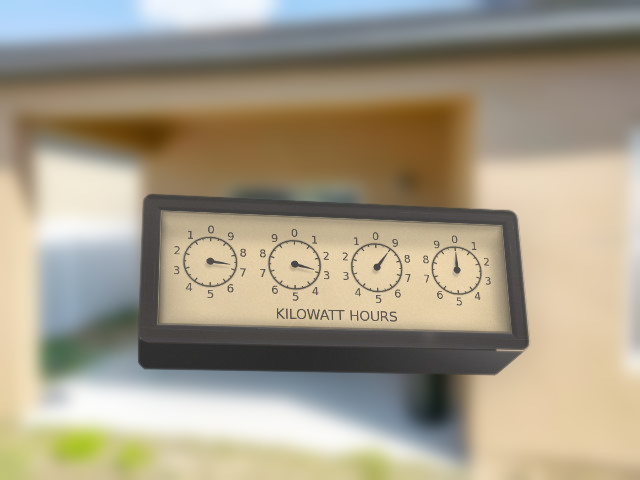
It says {"value": 7290, "unit": "kWh"}
